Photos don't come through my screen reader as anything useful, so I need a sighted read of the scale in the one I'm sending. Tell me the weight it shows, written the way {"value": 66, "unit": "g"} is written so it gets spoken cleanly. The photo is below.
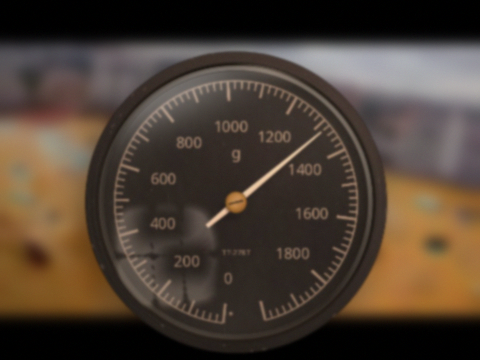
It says {"value": 1320, "unit": "g"}
